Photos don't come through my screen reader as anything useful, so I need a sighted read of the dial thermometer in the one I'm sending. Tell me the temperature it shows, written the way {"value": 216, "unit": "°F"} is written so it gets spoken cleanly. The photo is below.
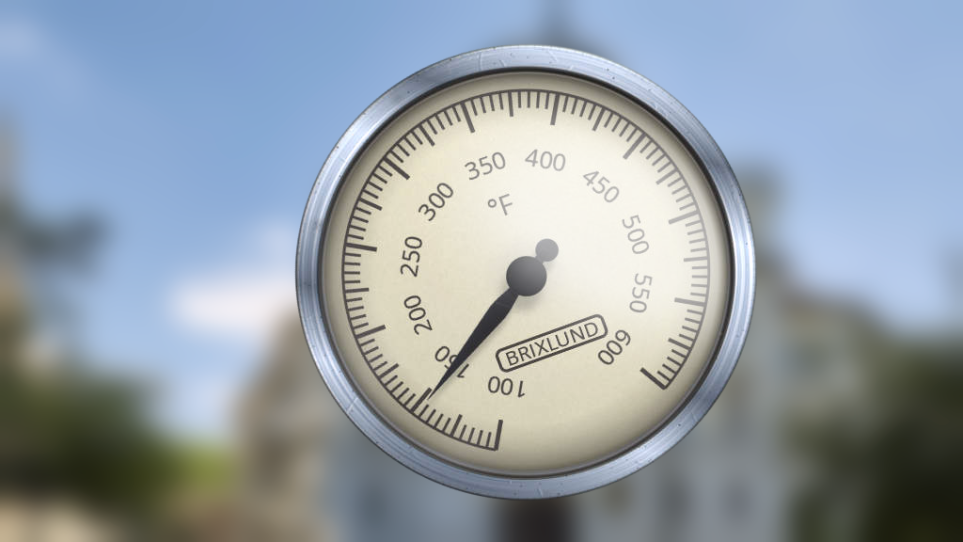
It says {"value": 147.5, "unit": "°F"}
